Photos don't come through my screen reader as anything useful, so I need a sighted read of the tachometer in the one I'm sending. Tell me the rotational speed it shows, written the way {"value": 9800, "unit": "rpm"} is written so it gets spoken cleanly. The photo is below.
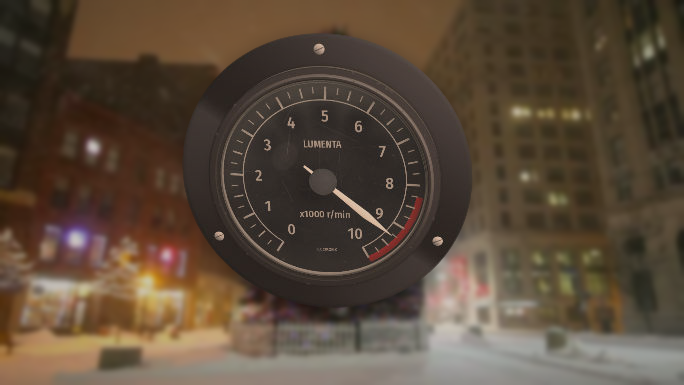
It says {"value": 9250, "unit": "rpm"}
